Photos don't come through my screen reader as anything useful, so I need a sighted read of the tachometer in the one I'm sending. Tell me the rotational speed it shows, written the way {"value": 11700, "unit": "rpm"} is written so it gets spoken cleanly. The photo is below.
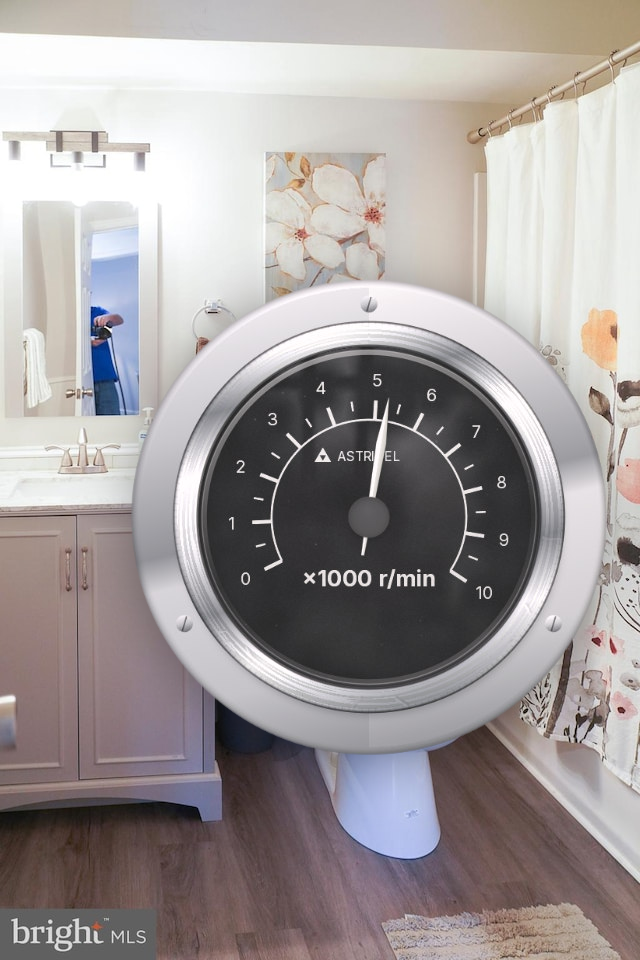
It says {"value": 5250, "unit": "rpm"}
